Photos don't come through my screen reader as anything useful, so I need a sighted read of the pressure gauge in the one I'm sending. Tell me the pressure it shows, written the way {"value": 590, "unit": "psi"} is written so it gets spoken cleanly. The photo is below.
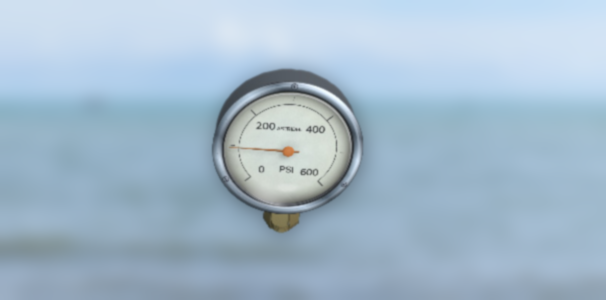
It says {"value": 100, "unit": "psi"}
